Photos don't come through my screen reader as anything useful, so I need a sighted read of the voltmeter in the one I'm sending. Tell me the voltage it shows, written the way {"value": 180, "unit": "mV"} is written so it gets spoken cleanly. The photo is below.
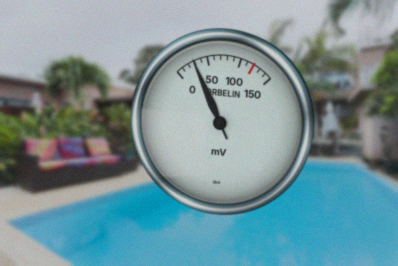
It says {"value": 30, "unit": "mV"}
